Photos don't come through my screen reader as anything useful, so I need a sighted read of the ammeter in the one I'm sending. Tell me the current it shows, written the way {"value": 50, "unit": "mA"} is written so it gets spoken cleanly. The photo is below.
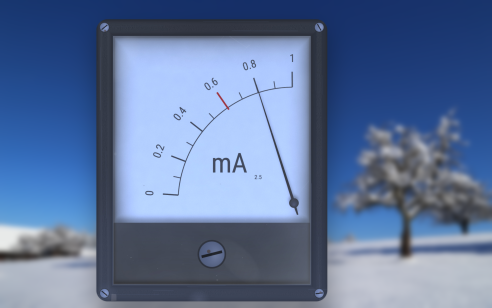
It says {"value": 0.8, "unit": "mA"}
